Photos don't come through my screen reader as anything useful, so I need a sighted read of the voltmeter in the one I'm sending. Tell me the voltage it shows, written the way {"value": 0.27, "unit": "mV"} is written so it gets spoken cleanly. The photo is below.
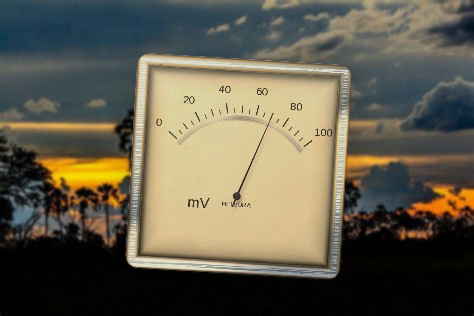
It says {"value": 70, "unit": "mV"}
